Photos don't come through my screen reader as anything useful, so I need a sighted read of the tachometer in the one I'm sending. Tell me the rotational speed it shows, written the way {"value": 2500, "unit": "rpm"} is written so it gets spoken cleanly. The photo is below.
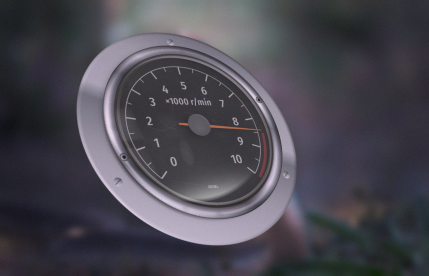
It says {"value": 8500, "unit": "rpm"}
